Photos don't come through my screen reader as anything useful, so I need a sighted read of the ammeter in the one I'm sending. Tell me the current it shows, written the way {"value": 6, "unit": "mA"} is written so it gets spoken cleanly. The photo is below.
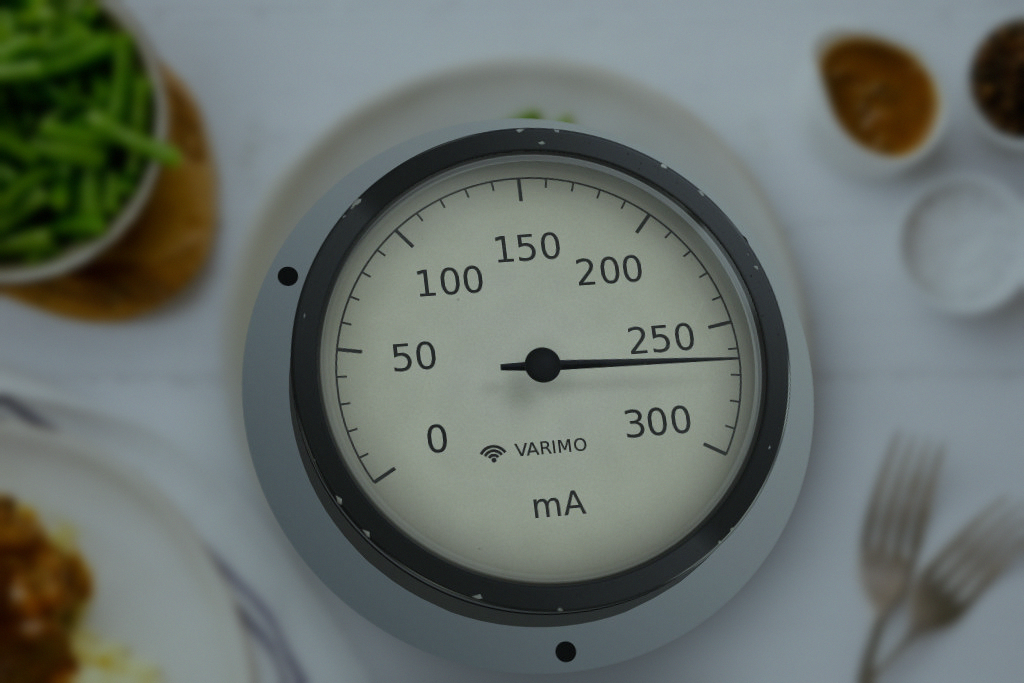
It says {"value": 265, "unit": "mA"}
